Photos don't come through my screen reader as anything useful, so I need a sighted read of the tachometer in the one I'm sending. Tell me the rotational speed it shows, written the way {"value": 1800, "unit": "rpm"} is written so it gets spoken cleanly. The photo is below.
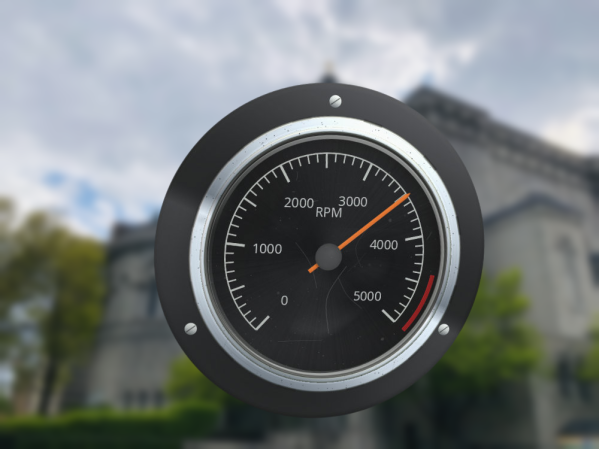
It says {"value": 3500, "unit": "rpm"}
